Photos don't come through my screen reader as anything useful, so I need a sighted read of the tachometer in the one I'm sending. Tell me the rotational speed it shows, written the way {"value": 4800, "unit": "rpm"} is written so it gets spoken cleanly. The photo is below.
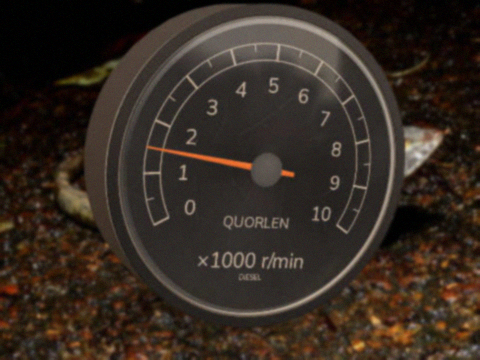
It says {"value": 1500, "unit": "rpm"}
